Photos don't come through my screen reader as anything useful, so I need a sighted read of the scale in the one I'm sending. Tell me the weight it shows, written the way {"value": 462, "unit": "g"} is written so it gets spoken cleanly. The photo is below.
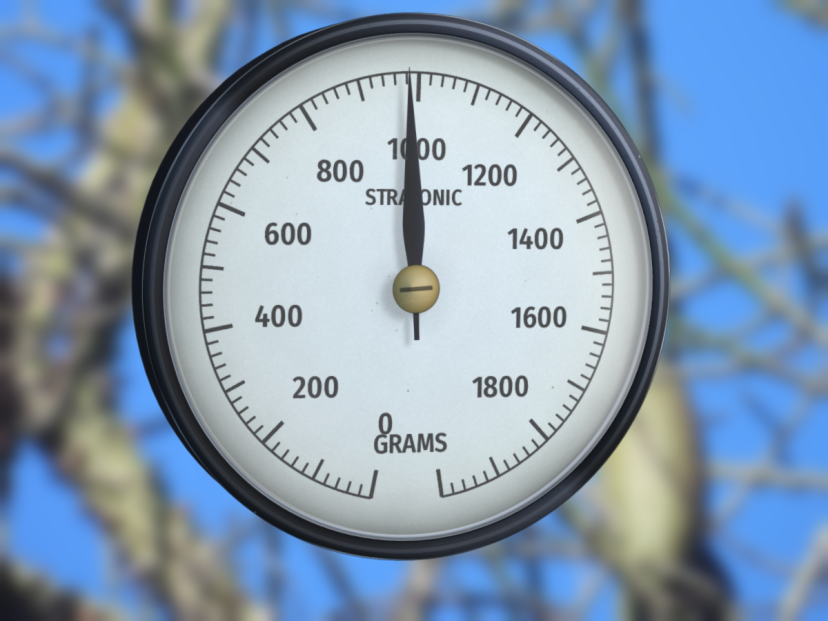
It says {"value": 980, "unit": "g"}
